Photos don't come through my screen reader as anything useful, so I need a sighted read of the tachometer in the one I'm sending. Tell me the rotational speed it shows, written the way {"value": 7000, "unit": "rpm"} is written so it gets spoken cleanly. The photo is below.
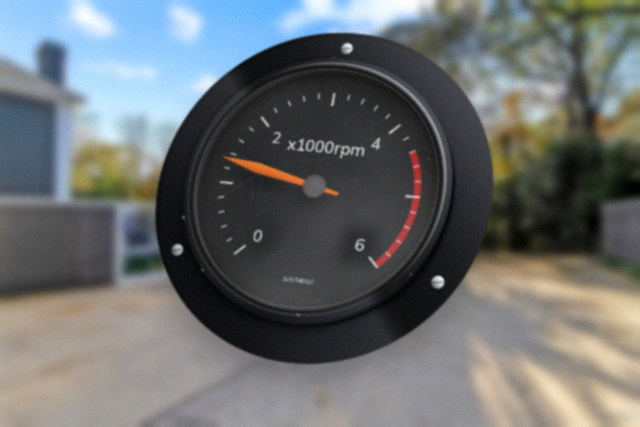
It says {"value": 1300, "unit": "rpm"}
